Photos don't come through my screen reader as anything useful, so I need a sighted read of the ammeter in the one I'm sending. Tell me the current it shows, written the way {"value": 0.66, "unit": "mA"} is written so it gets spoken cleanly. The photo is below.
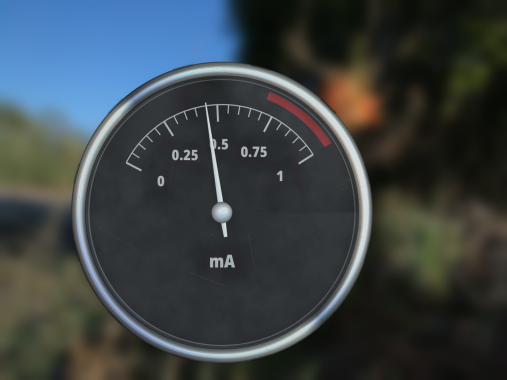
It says {"value": 0.45, "unit": "mA"}
